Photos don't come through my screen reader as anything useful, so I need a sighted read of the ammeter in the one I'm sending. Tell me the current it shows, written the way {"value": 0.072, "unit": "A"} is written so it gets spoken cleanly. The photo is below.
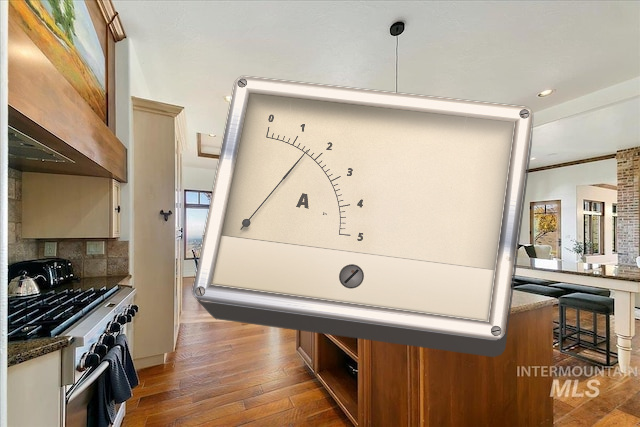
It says {"value": 1.6, "unit": "A"}
